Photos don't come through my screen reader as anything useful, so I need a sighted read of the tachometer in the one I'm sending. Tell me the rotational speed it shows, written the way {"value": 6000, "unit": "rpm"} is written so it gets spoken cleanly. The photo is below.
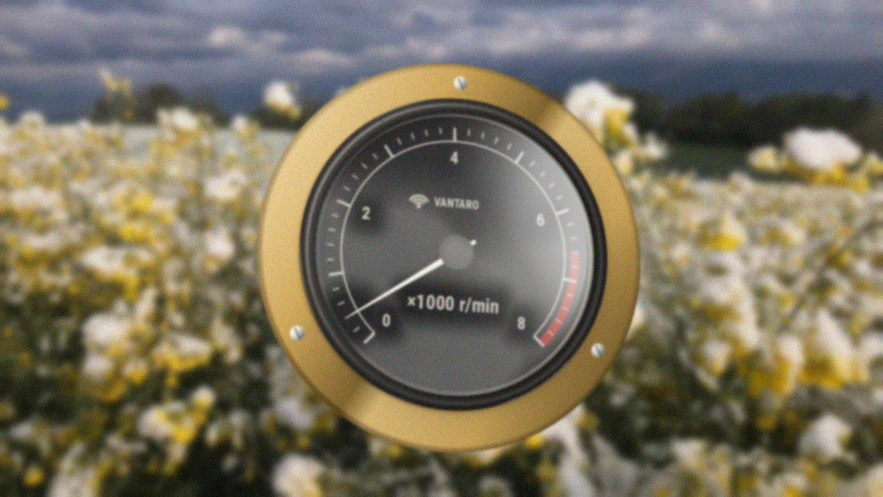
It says {"value": 400, "unit": "rpm"}
